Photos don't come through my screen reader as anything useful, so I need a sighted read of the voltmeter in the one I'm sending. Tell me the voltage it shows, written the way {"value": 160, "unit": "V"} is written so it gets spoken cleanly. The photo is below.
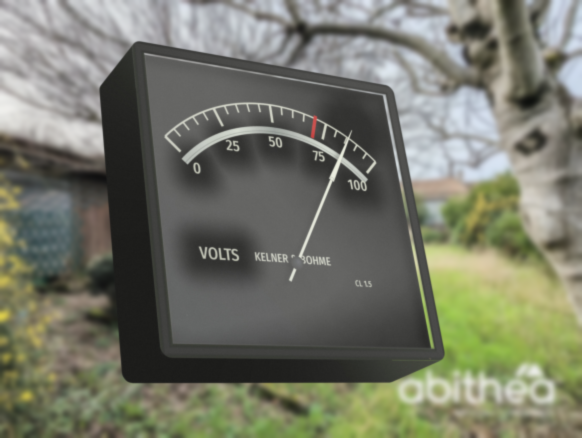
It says {"value": 85, "unit": "V"}
